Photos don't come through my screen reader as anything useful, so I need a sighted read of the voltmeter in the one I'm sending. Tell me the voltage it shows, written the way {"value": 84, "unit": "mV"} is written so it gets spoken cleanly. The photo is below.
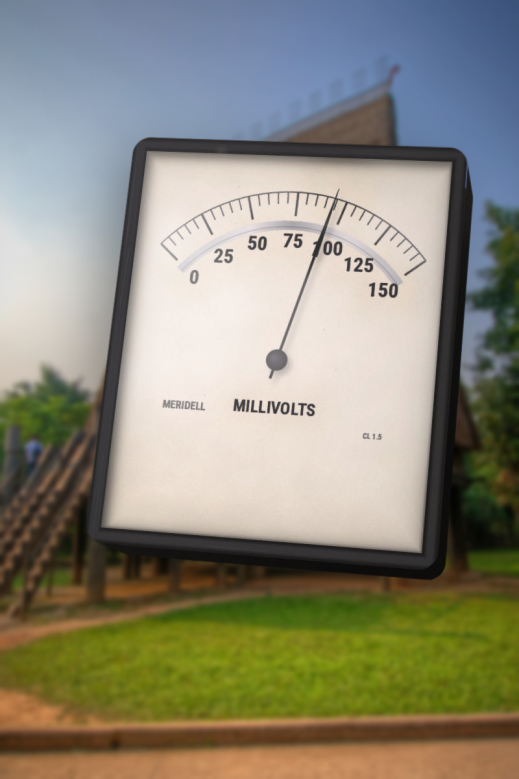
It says {"value": 95, "unit": "mV"}
